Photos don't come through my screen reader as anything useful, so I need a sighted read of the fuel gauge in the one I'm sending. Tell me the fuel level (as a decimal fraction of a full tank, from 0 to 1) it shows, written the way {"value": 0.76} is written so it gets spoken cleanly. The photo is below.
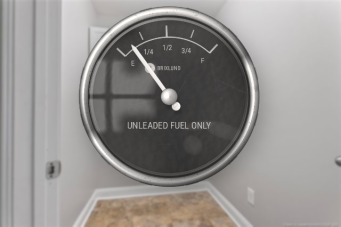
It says {"value": 0.125}
